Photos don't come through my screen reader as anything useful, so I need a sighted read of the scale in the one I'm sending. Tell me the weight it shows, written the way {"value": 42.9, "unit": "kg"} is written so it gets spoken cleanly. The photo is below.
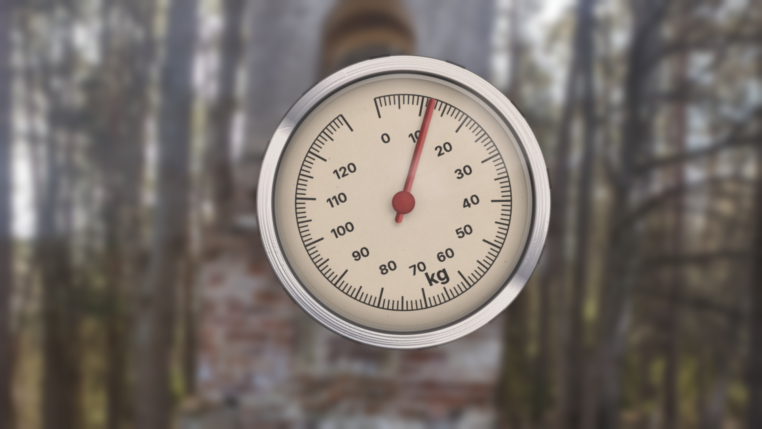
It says {"value": 12, "unit": "kg"}
